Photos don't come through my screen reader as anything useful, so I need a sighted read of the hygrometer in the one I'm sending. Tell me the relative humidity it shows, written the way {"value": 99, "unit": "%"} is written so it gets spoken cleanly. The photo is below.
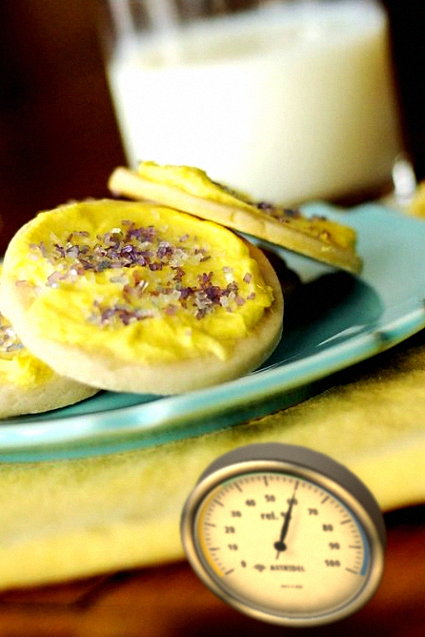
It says {"value": 60, "unit": "%"}
